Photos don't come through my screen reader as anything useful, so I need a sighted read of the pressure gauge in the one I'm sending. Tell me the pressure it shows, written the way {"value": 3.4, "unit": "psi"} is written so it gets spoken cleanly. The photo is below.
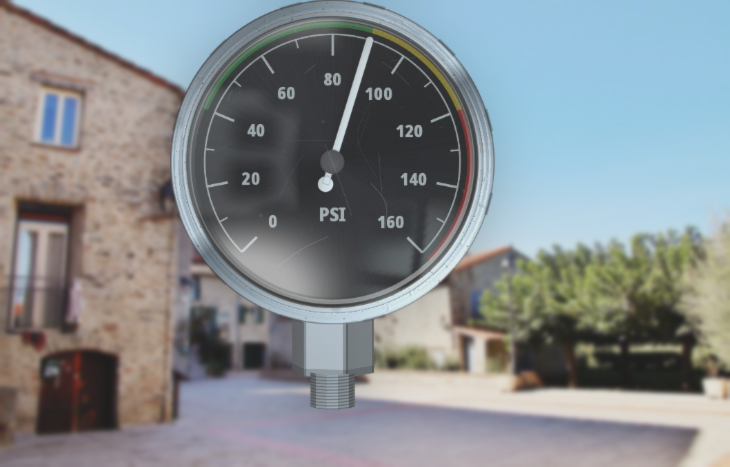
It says {"value": 90, "unit": "psi"}
